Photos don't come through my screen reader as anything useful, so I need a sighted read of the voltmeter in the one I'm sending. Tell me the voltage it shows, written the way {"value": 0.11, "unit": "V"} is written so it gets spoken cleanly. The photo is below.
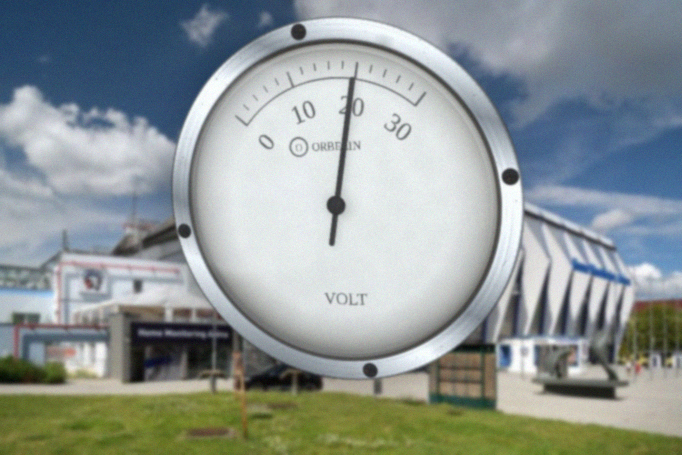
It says {"value": 20, "unit": "V"}
